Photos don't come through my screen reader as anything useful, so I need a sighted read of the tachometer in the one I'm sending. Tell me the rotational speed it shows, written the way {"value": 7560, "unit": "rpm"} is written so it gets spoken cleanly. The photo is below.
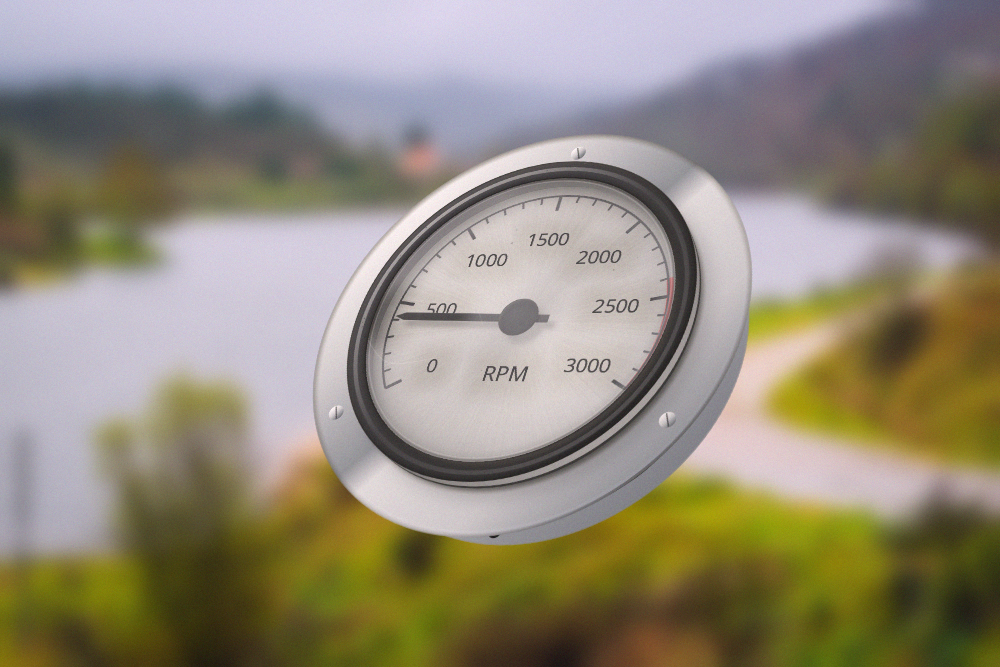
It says {"value": 400, "unit": "rpm"}
